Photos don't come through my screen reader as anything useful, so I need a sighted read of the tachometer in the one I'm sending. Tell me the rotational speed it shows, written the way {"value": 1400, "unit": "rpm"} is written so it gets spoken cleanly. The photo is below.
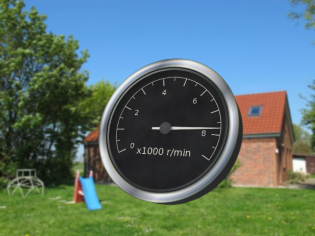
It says {"value": 7750, "unit": "rpm"}
